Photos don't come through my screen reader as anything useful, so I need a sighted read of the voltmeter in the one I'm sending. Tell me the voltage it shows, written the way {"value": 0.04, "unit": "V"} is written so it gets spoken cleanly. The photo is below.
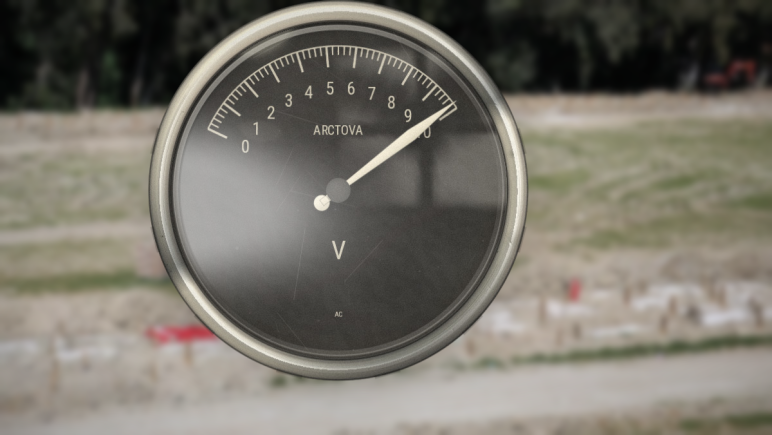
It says {"value": 9.8, "unit": "V"}
